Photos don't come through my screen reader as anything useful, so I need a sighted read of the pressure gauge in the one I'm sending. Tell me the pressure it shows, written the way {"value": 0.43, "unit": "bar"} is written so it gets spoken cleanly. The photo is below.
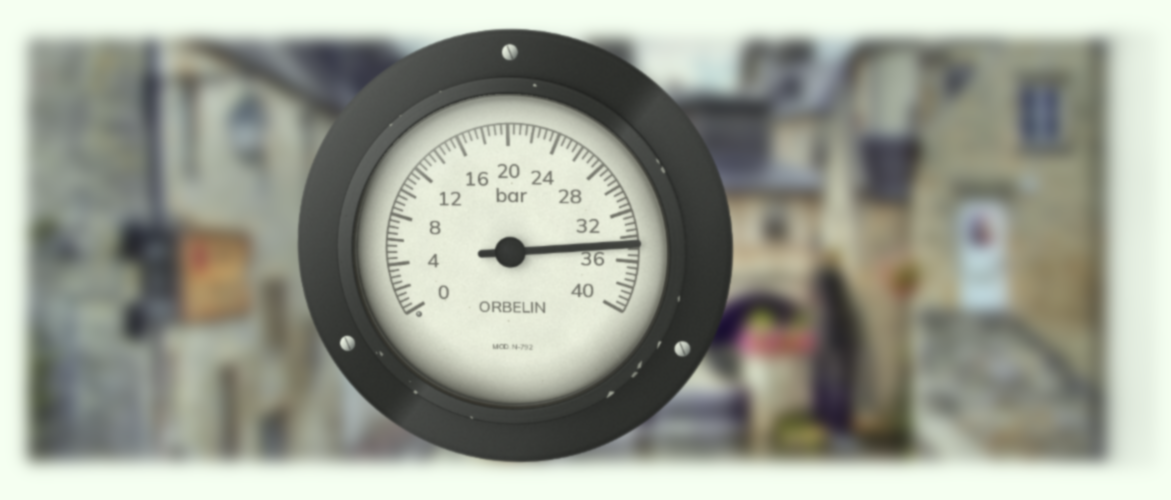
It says {"value": 34.5, "unit": "bar"}
